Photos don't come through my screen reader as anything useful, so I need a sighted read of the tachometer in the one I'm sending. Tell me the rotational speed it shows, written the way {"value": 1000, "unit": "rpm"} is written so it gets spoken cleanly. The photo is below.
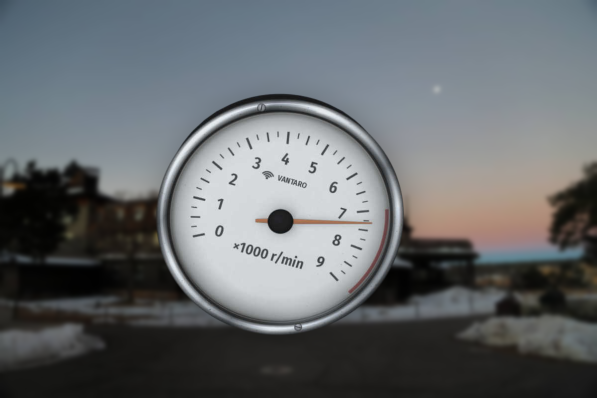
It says {"value": 7250, "unit": "rpm"}
